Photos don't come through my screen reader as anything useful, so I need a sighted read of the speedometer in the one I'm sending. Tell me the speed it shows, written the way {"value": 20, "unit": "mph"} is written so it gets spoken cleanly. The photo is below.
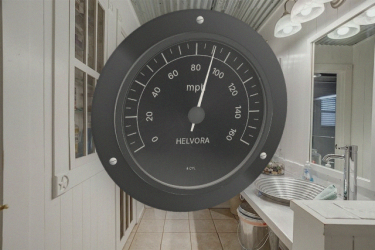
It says {"value": 90, "unit": "mph"}
